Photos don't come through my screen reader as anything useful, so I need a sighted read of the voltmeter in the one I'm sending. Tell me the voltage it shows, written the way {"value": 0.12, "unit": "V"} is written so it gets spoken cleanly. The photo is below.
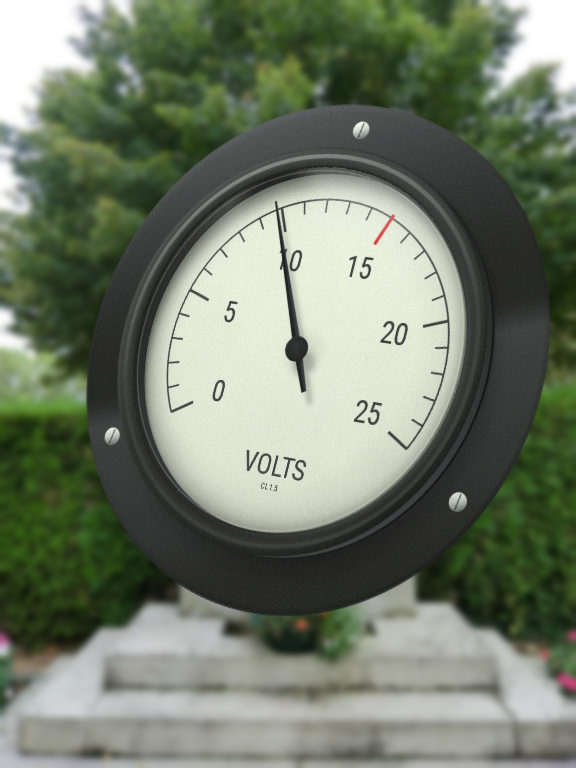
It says {"value": 10, "unit": "V"}
